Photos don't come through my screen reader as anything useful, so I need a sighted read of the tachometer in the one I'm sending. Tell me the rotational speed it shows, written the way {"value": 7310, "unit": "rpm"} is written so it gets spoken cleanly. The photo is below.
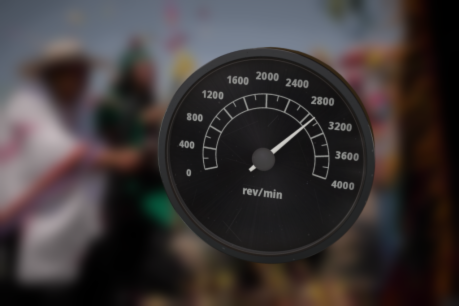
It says {"value": 2900, "unit": "rpm"}
